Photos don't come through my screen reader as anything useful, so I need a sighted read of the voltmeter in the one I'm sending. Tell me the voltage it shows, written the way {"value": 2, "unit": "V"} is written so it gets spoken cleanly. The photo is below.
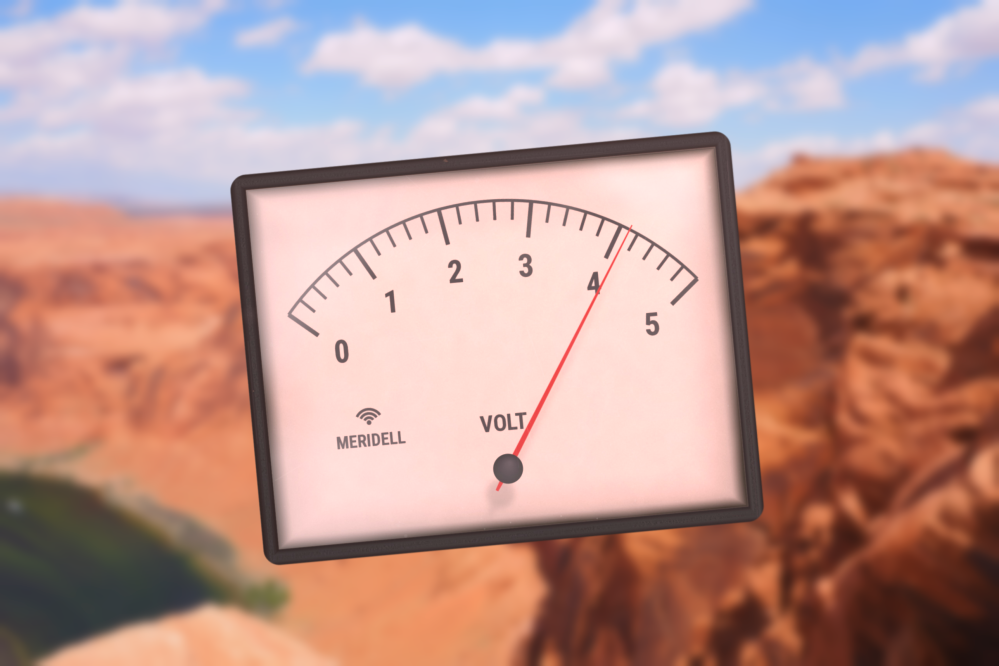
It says {"value": 4.1, "unit": "V"}
